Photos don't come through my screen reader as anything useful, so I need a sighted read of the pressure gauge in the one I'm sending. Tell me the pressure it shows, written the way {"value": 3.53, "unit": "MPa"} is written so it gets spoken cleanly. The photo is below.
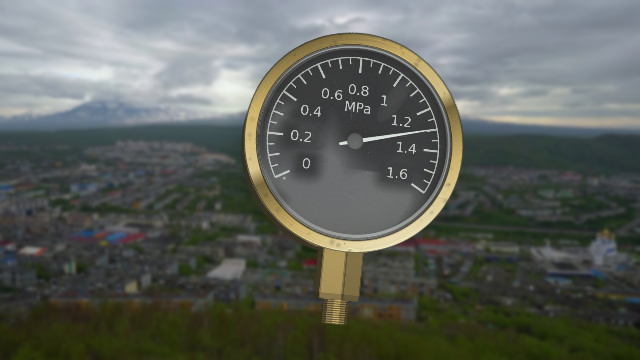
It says {"value": 1.3, "unit": "MPa"}
